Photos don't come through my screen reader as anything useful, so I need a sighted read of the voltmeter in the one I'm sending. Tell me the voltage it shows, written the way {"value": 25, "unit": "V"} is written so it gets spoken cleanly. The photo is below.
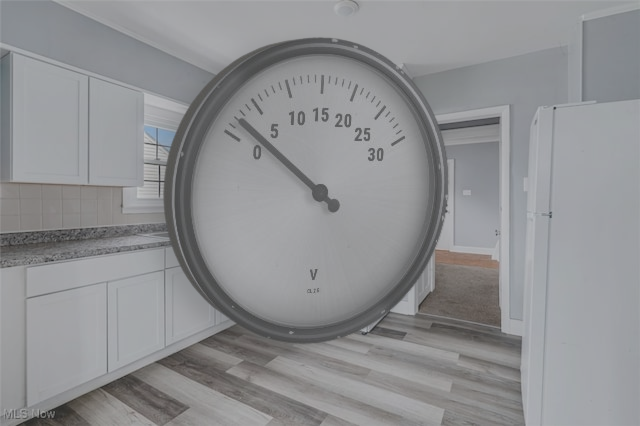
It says {"value": 2, "unit": "V"}
